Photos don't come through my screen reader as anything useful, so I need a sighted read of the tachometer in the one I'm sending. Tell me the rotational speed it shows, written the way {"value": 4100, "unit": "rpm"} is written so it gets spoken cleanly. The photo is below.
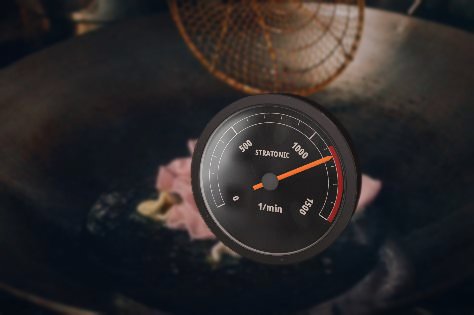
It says {"value": 1150, "unit": "rpm"}
